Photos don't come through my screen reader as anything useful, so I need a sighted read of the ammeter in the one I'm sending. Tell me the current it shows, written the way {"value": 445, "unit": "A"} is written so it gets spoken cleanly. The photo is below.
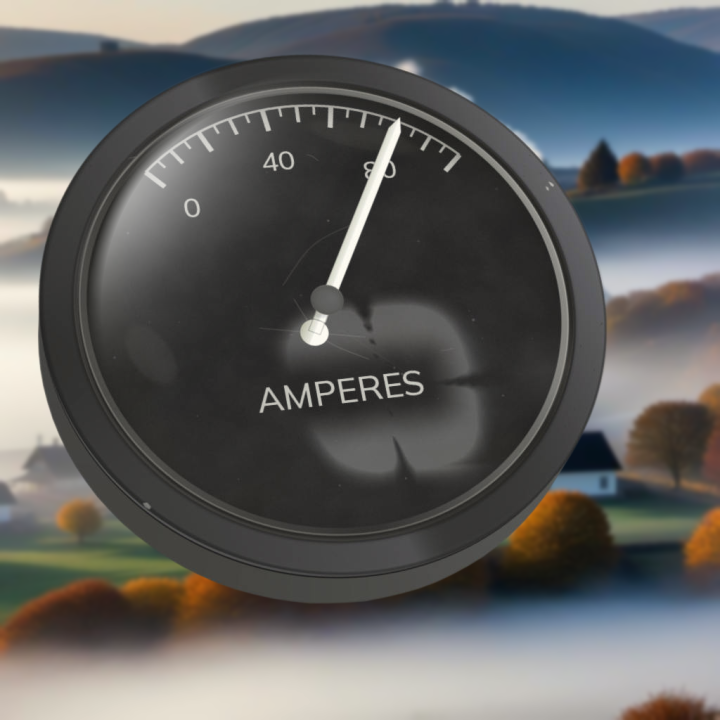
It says {"value": 80, "unit": "A"}
